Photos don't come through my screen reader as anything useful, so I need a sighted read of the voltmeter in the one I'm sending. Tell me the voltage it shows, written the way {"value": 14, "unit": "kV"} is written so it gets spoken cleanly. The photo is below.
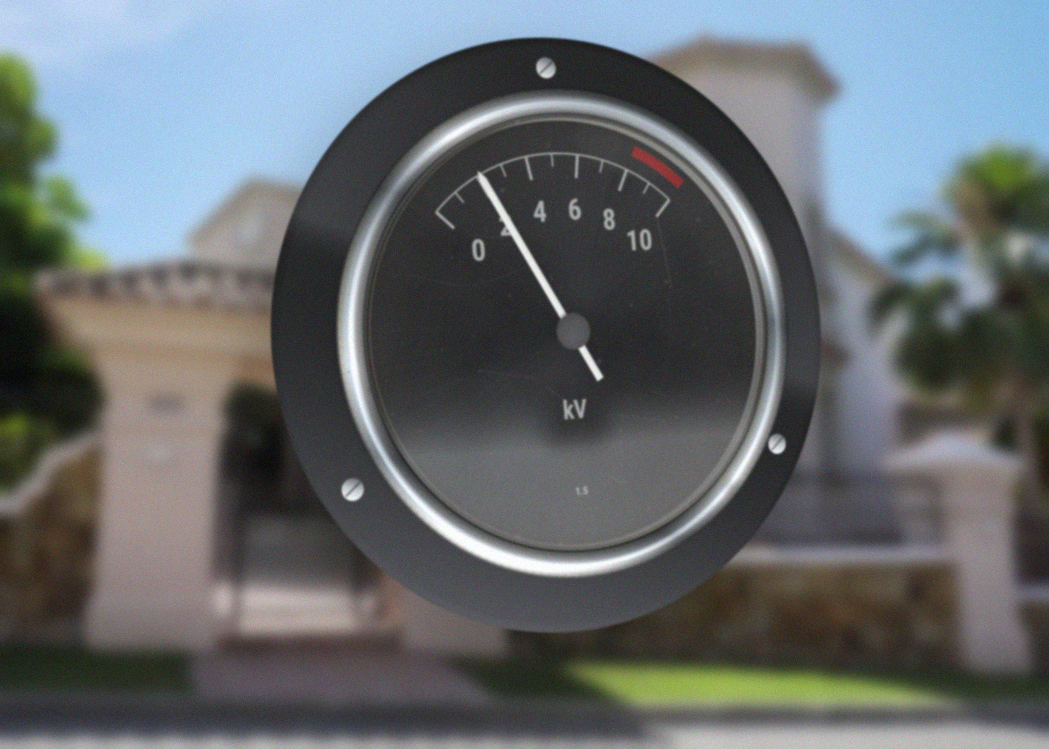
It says {"value": 2, "unit": "kV"}
